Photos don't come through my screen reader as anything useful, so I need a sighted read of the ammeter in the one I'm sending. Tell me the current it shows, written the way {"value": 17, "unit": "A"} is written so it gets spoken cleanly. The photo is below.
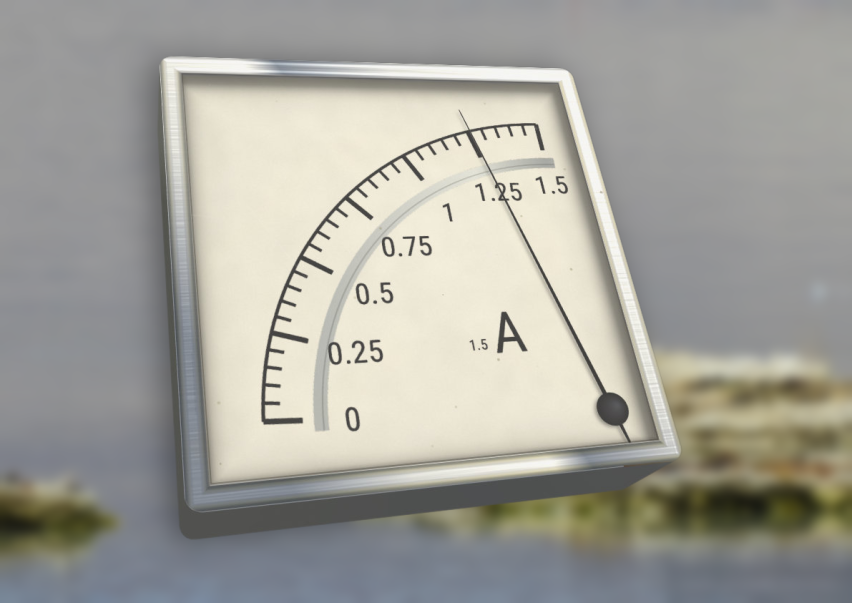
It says {"value": 1.25, "unit": "A"}
